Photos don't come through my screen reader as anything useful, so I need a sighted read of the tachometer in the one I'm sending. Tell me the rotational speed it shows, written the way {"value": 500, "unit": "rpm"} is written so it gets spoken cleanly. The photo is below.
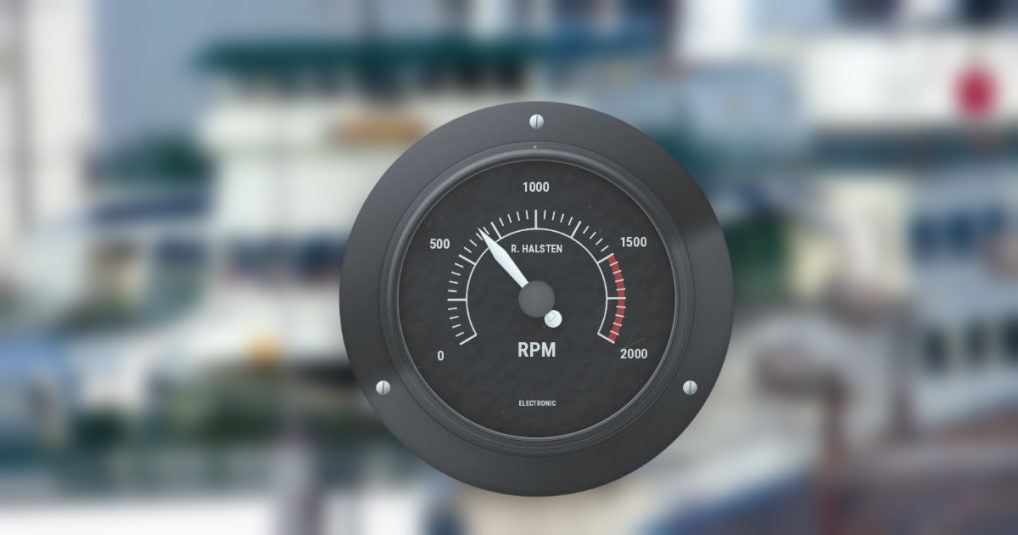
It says {"value": 675, "unit": "rpm"}
